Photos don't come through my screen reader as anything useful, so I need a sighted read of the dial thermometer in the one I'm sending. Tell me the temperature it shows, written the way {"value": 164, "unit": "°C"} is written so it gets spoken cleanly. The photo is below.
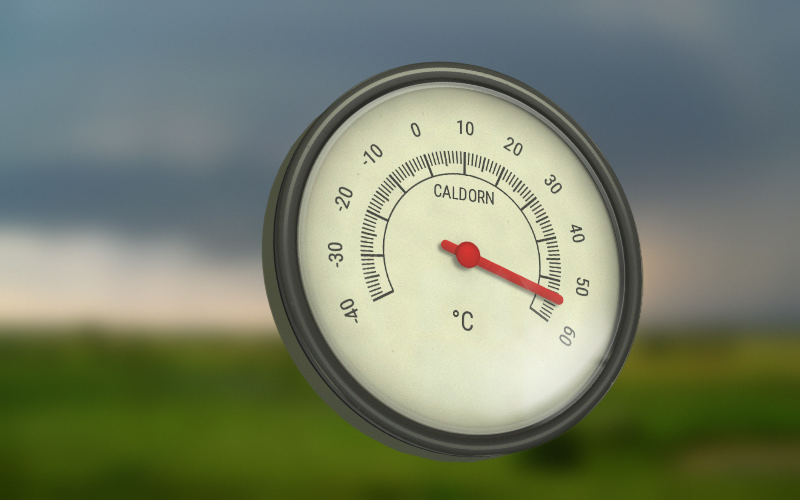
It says {"value": 55, "unit": "°C"}
